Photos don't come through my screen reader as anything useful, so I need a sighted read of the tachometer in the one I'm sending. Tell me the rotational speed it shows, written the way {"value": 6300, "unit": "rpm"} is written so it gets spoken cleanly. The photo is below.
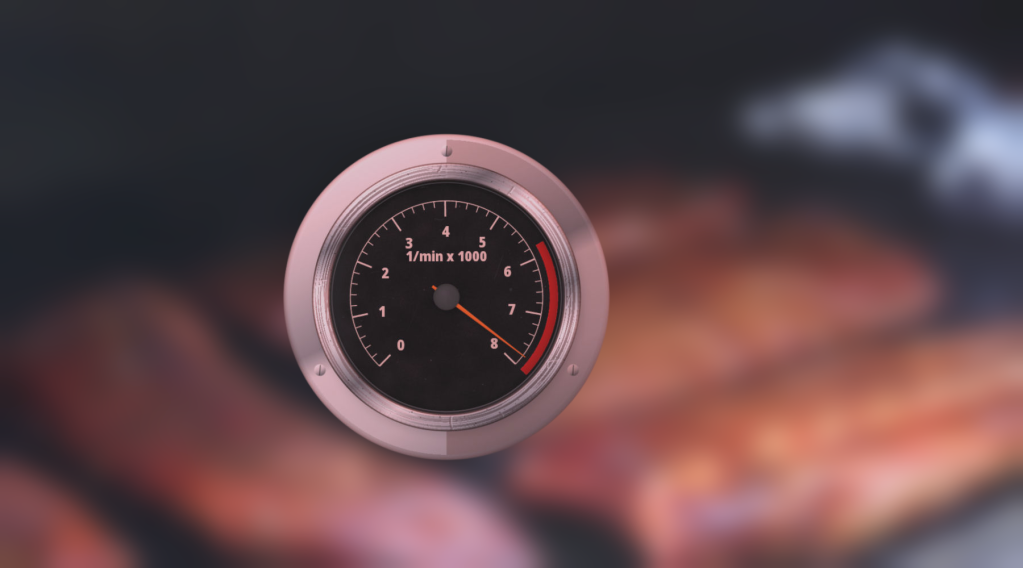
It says {"value": 7800, "unit": "rpm"}
